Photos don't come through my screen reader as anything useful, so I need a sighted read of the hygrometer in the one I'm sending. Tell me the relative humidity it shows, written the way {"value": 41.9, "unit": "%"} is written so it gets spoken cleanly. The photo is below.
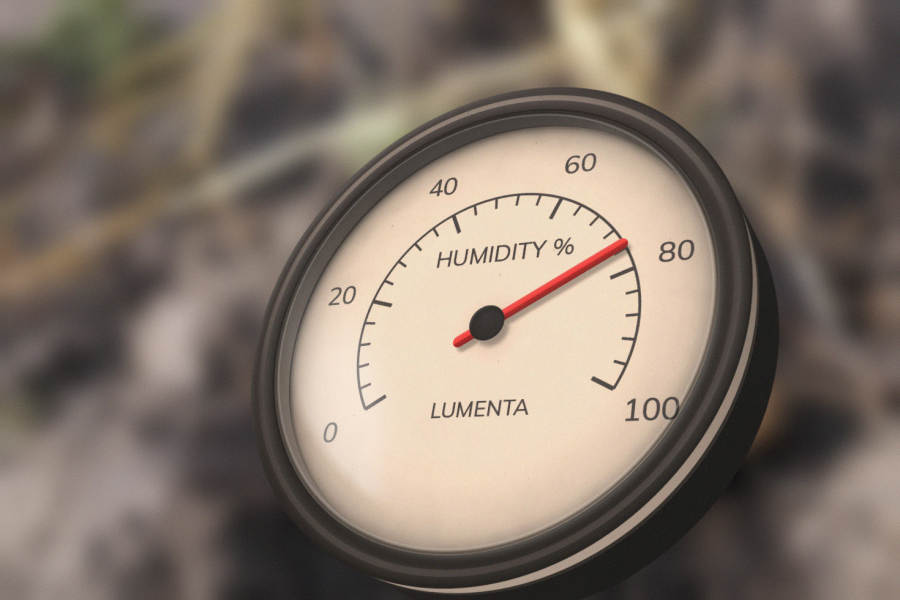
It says {"value": 76, "unit": "%"}
